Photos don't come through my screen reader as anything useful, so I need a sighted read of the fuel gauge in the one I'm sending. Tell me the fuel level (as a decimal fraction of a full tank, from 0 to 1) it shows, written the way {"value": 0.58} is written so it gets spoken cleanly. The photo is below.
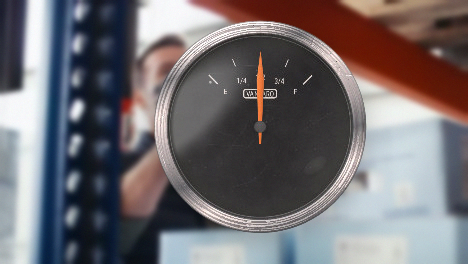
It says {"value": 0.5}
